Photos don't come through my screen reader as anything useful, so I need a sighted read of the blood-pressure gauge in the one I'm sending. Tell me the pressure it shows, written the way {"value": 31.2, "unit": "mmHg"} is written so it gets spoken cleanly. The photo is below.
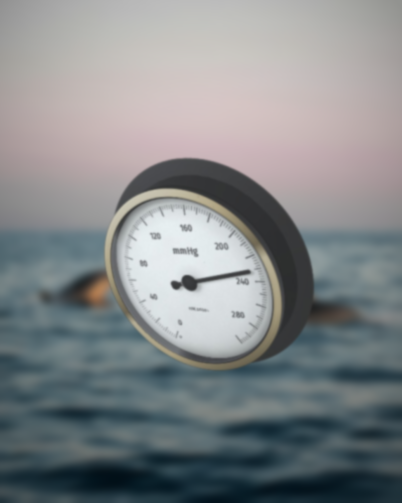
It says {"value": 230, "unit": "mmHg"}
